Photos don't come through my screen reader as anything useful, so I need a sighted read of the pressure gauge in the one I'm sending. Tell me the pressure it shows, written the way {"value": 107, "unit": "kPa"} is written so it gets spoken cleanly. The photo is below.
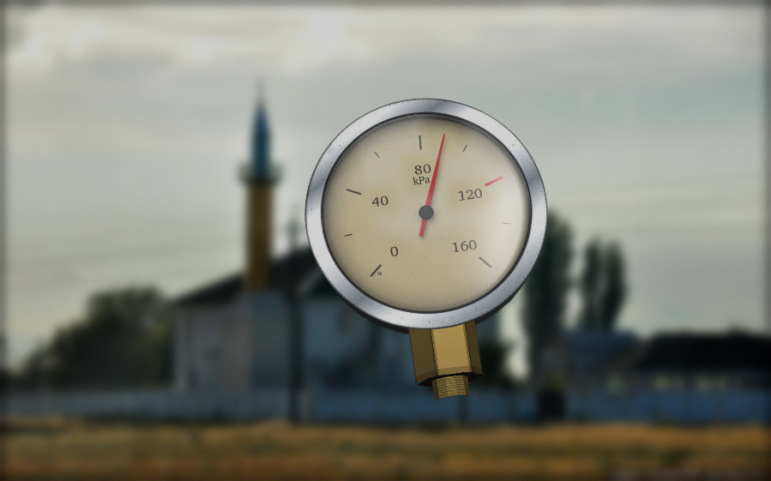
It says {"value": 90, "unit": "kPa"}
